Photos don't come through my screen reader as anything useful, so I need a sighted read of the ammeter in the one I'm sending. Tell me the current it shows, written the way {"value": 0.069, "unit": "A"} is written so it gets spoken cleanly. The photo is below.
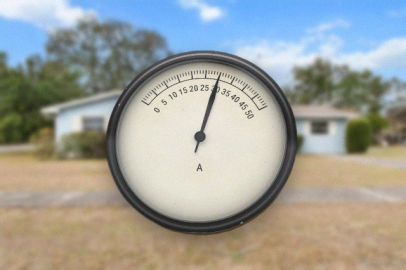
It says {"value": 30, "unit": "A"}
